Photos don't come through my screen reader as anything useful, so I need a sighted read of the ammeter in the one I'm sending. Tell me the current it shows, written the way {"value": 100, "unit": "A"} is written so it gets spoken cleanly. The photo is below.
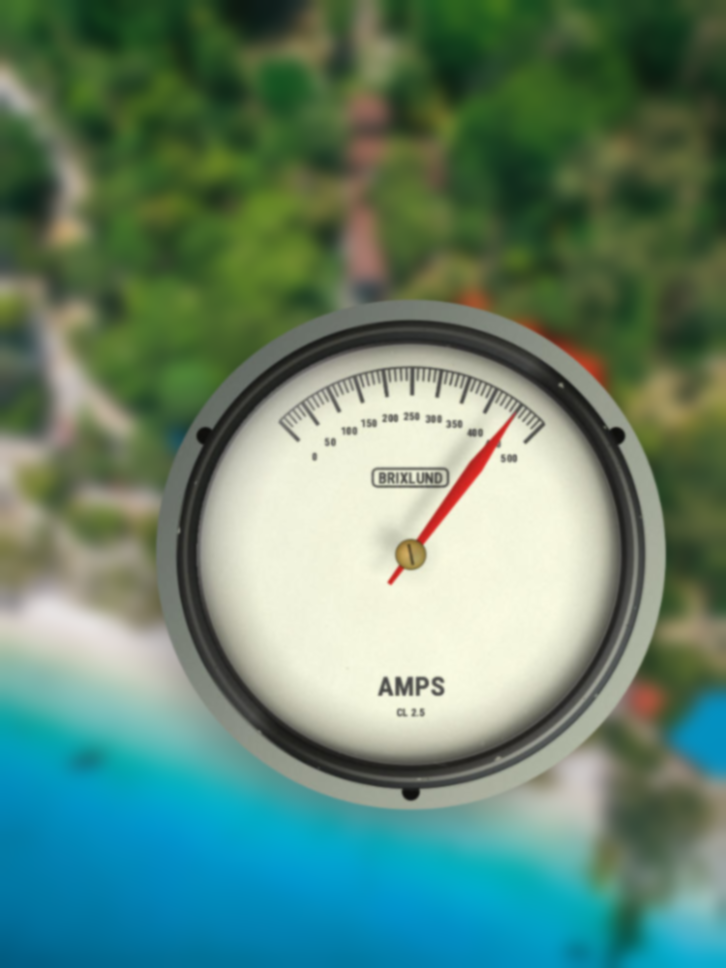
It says {"value": 450, "unit": "A"}
